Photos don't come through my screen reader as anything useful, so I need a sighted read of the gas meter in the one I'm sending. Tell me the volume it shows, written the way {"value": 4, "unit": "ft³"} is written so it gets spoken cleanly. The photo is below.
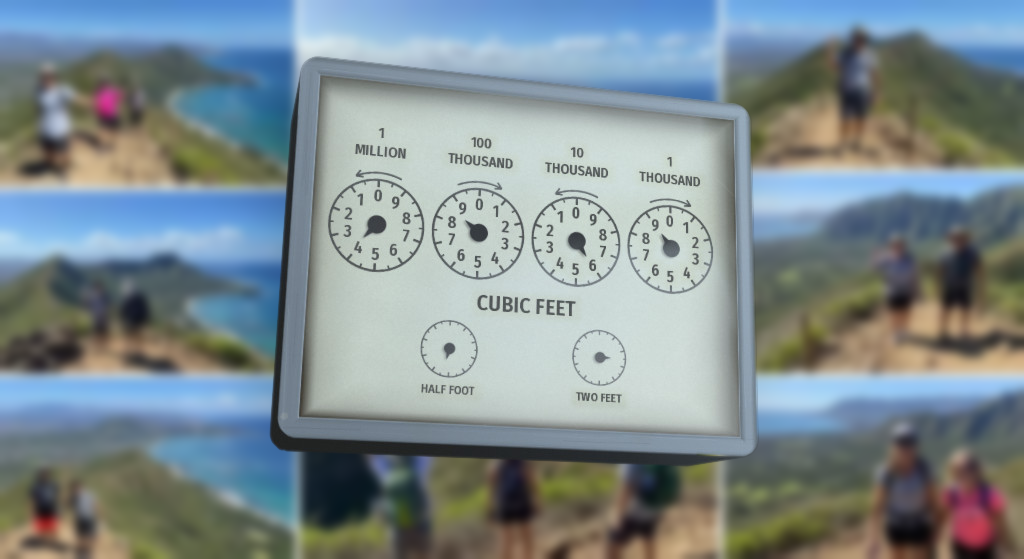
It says {"value": 385900, "unit": "ft³"}
